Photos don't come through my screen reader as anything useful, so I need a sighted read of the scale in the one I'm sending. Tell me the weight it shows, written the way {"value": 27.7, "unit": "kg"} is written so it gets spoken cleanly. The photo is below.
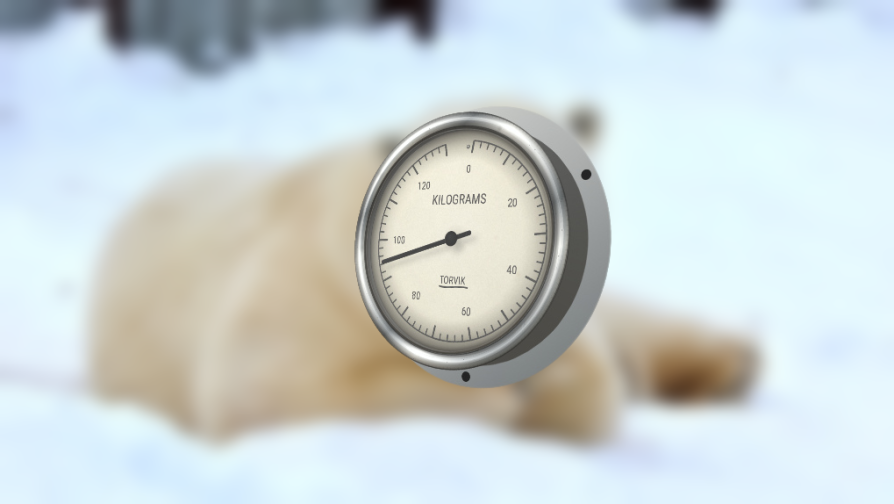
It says {"value": 94, "unit": "kg"}
